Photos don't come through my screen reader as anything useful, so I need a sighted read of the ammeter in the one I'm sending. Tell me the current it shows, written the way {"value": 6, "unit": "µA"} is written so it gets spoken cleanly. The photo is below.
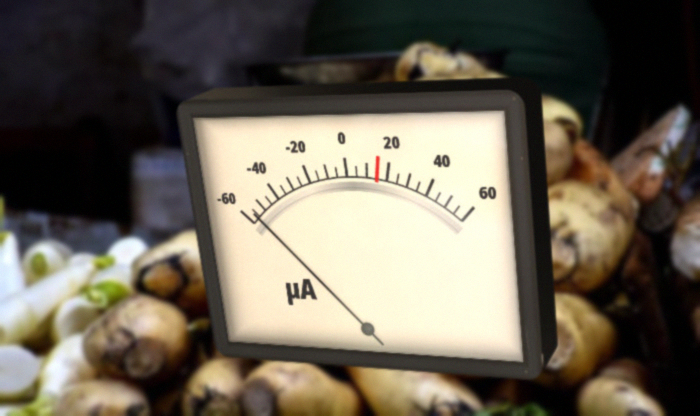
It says {"value": -55, "unit": "µA"}
